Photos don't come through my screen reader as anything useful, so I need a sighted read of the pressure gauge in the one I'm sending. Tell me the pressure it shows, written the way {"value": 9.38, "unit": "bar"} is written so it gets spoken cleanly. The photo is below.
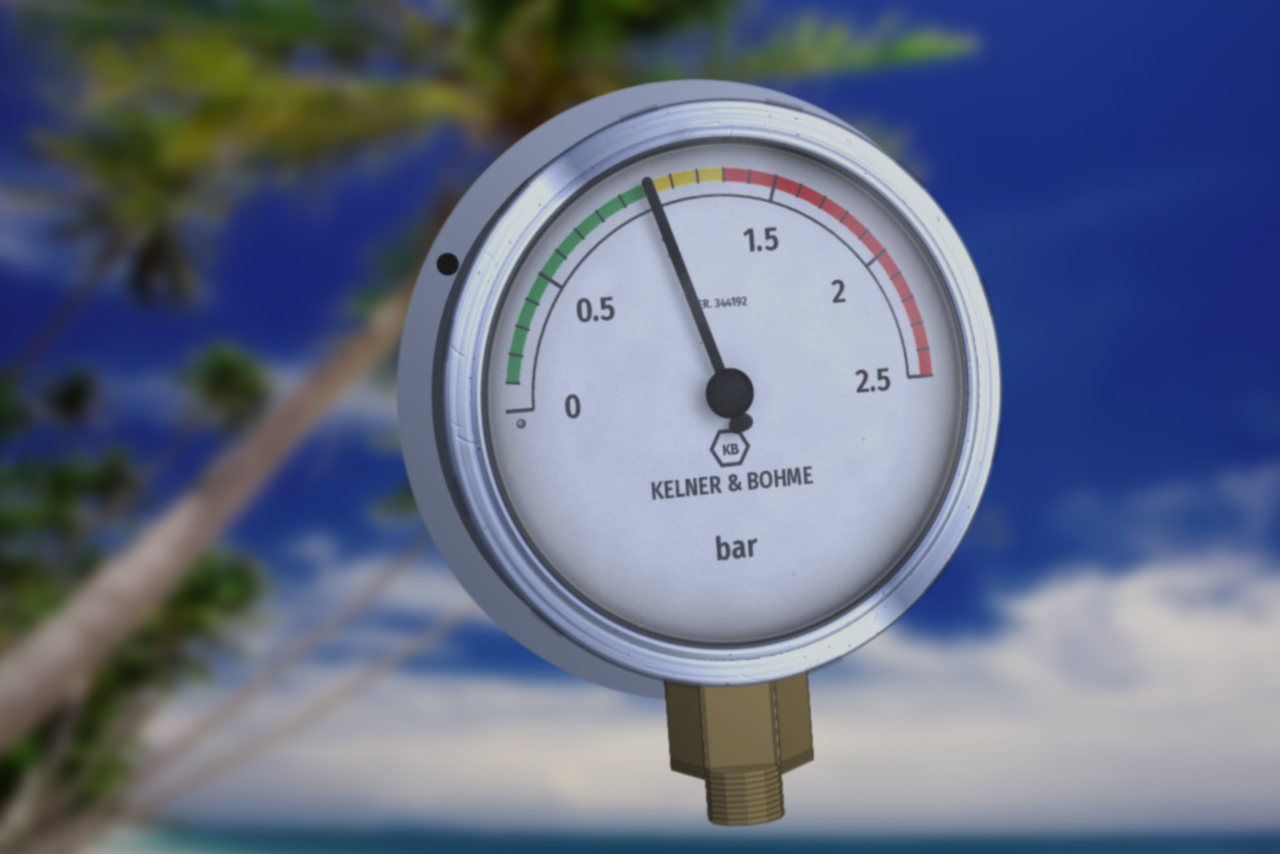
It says {"value": 1, "unit": "bar"}
